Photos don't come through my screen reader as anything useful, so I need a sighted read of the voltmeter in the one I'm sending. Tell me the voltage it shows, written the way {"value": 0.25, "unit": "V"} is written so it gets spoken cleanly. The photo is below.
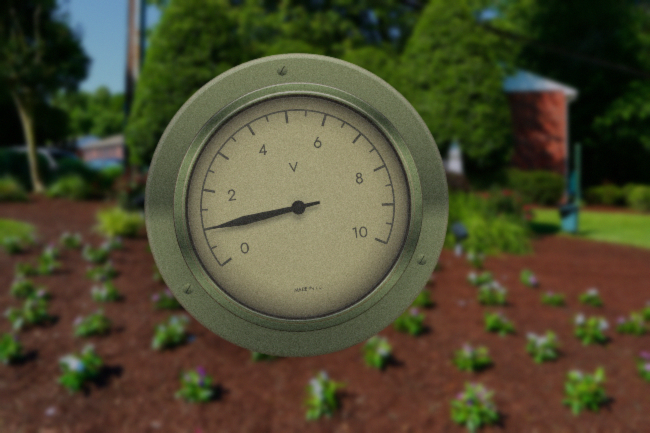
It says {"value": 1, "unit": "V"}
